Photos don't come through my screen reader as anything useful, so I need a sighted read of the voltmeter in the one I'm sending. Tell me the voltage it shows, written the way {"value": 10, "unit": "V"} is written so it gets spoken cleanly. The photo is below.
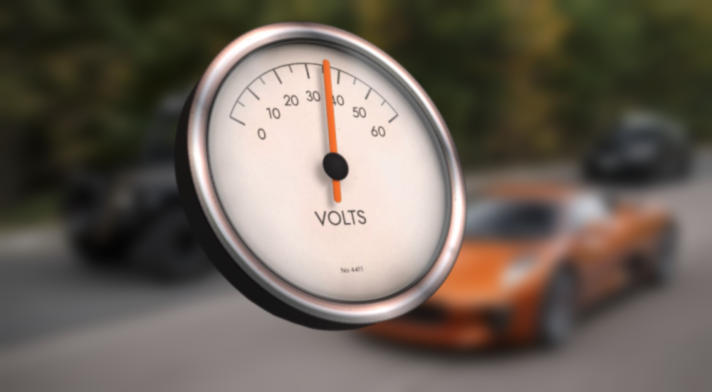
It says {"value": 35, "unit": "V"}
